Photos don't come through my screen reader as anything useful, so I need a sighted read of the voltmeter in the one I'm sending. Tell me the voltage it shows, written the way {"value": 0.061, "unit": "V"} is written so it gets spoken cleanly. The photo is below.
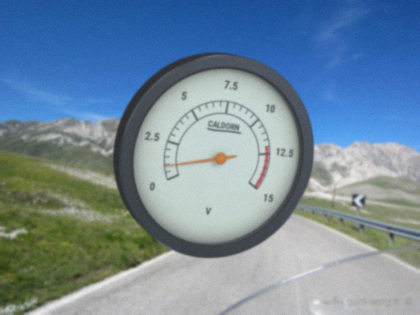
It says {"value": 1, "unit": "V"}
